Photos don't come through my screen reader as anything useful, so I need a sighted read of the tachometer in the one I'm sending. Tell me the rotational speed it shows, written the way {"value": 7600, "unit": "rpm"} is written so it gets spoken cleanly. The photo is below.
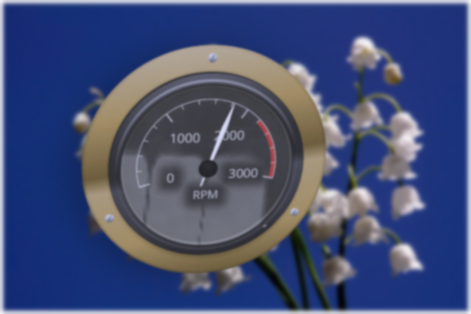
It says {"value": 1800, "unit": "rpm"}
